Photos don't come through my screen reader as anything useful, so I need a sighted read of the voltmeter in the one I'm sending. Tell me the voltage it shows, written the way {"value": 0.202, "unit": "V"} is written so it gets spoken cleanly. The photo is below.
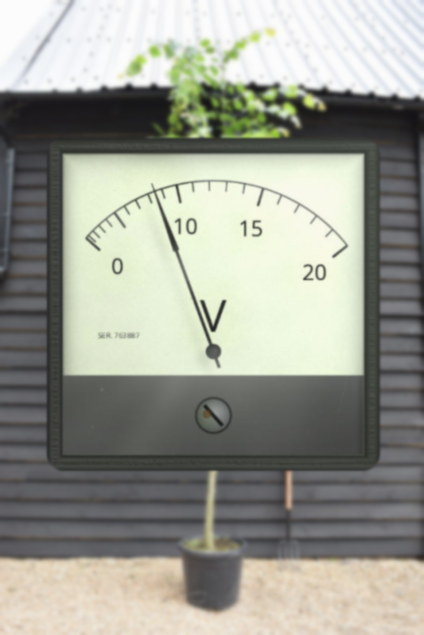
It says {"value": 8.5, "unit": "V"}
